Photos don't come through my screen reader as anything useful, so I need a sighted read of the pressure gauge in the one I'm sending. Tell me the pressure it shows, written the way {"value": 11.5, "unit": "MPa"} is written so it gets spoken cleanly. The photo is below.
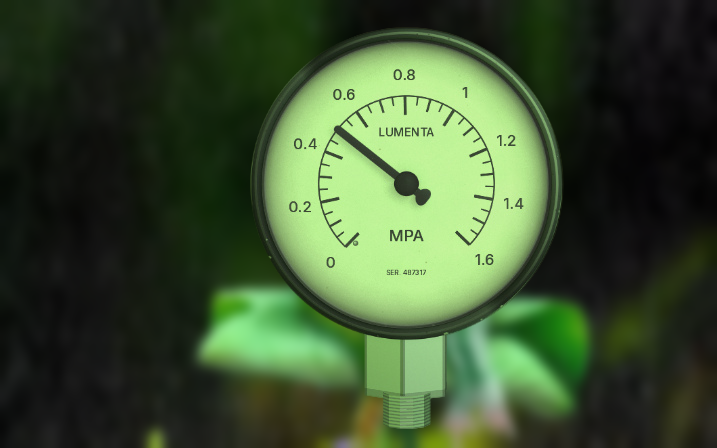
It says {"value": 0.5, "unit": "MPa"}
